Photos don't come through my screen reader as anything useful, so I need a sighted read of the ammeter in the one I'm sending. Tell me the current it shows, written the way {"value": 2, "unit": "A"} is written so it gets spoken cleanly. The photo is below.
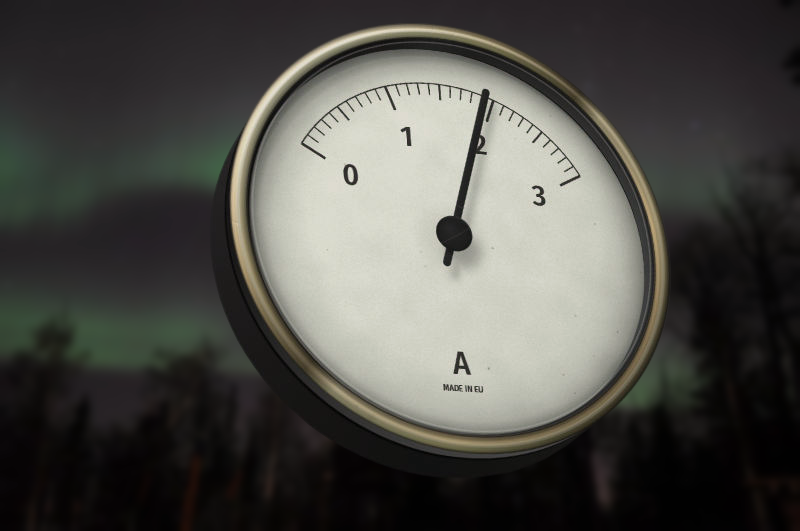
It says {"value": 1.9, "unit": "A"}
